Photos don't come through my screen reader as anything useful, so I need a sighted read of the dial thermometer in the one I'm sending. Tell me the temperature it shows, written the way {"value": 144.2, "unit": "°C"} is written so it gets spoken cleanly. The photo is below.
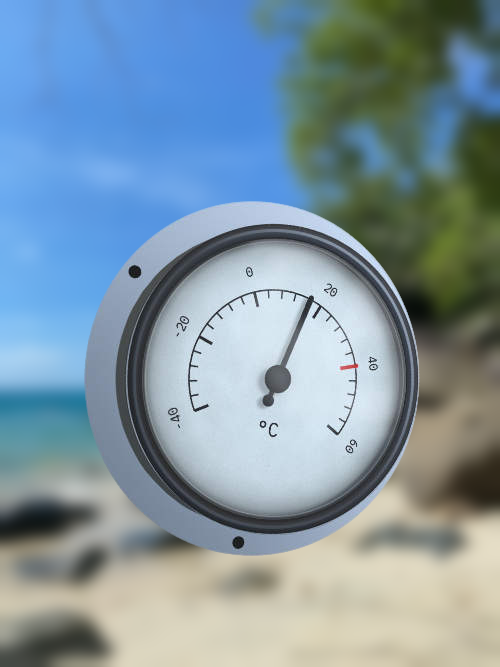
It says {"value": 16, "unit": "°C"}
